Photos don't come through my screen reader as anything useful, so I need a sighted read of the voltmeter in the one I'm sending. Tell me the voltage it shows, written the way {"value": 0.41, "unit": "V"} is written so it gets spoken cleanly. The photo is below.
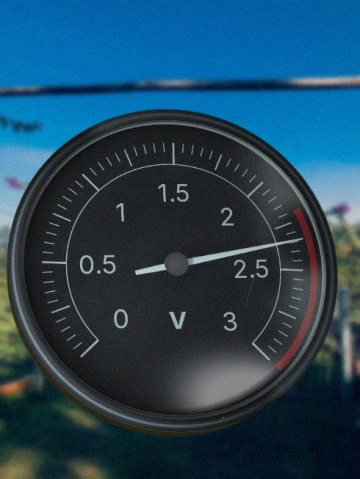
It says {"value": 2.35, "unit": "V"}
